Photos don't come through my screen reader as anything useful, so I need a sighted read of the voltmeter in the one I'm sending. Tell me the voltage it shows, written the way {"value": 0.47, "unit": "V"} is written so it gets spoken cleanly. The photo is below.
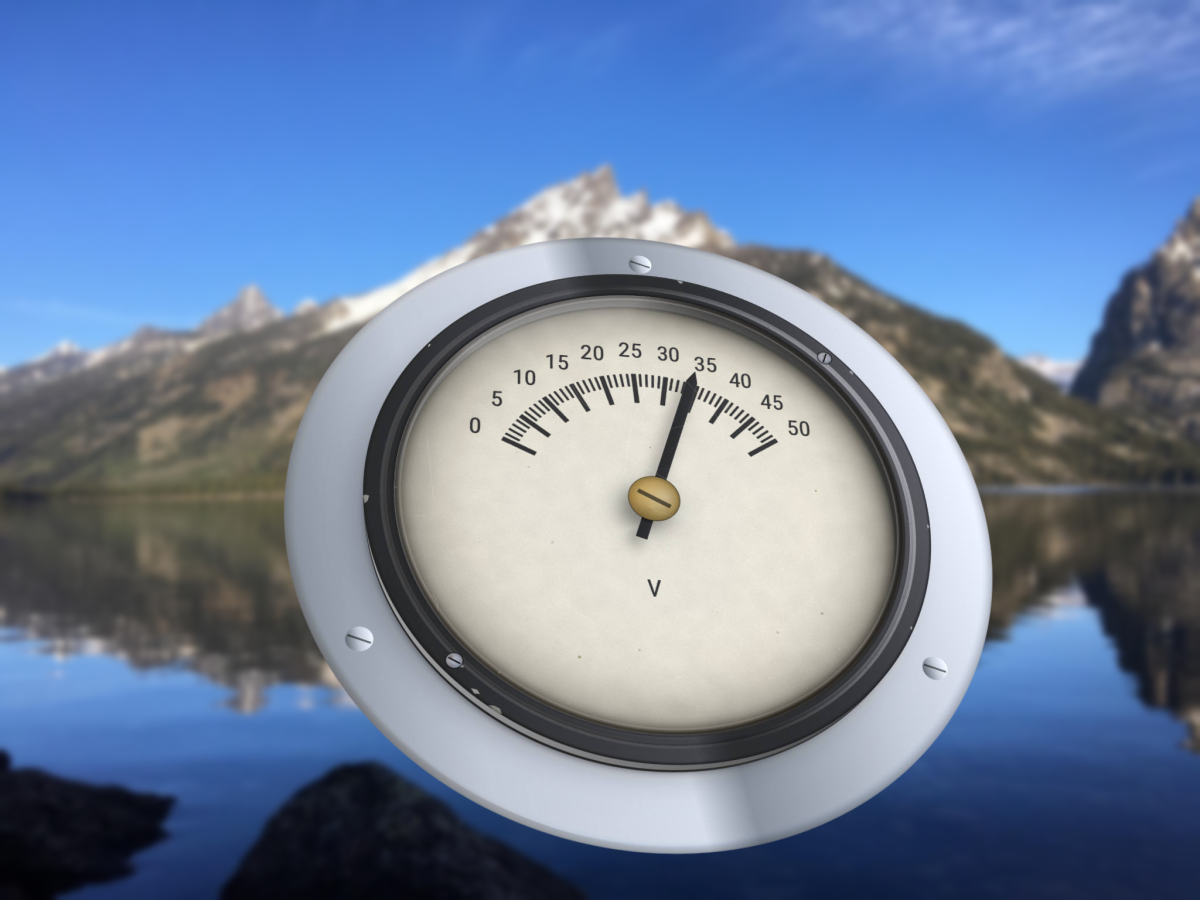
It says {"value": 34, "unit": "V"}
